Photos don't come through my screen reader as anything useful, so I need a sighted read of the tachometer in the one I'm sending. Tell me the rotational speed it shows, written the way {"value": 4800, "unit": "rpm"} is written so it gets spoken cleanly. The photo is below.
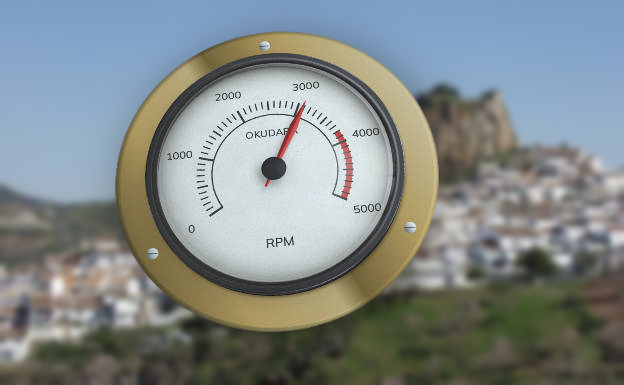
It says {"value": 3100, "unit": "rpm"}
